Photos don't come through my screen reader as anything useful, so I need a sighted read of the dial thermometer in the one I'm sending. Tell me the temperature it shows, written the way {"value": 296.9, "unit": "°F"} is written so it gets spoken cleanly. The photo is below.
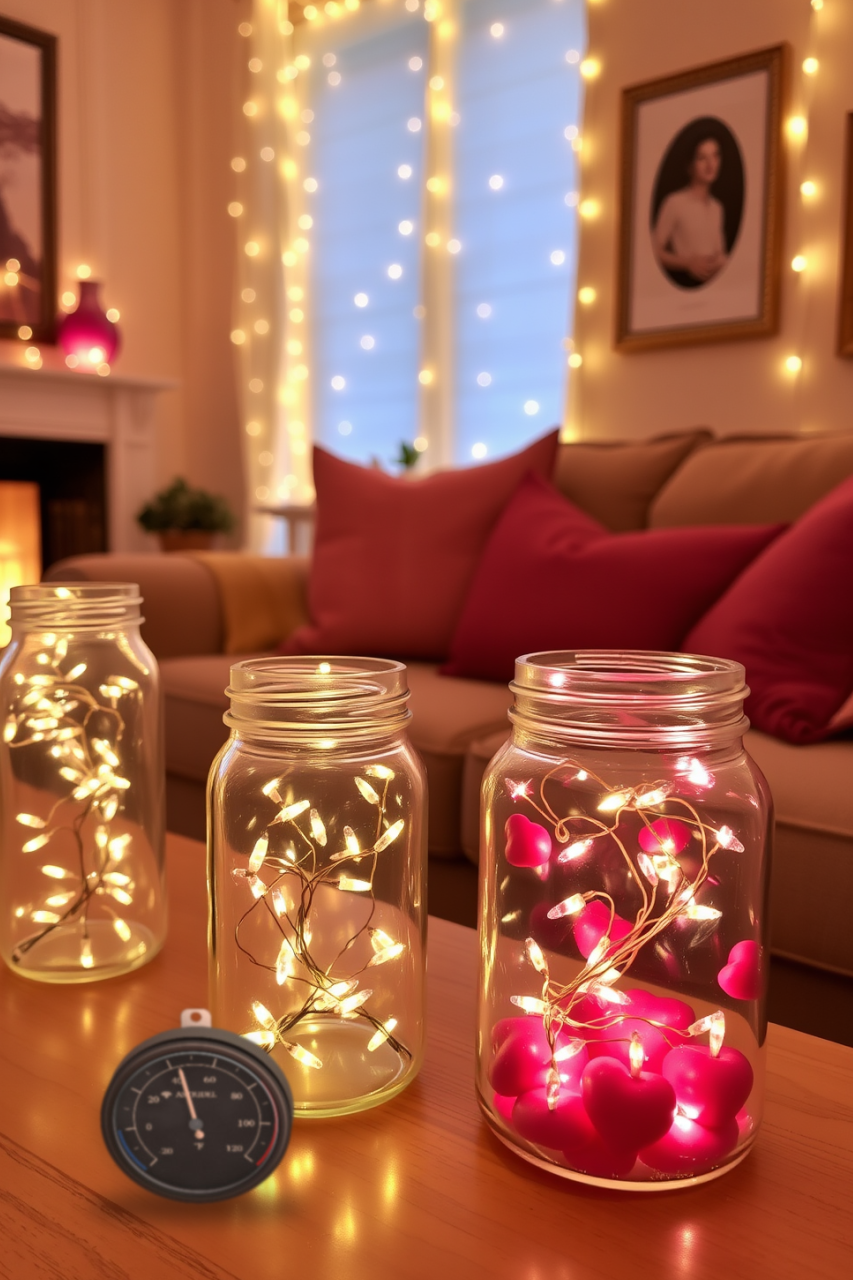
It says {"value": 45, "unit": "°F"}
